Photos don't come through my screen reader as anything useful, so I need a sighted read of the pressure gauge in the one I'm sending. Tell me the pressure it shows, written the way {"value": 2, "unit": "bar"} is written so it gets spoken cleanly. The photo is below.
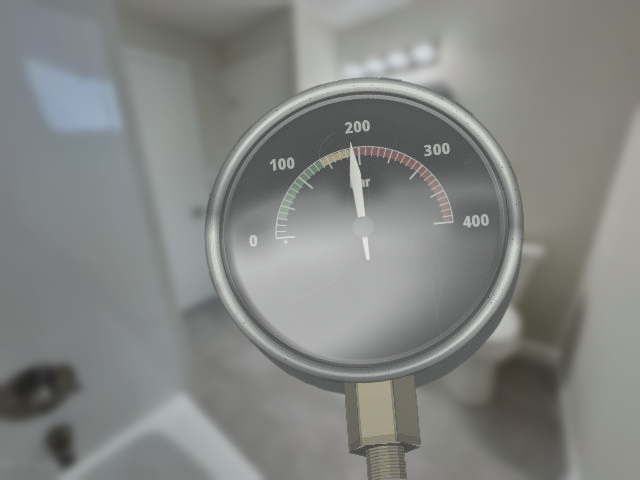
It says {"value": 190, "unit": "bar"}
